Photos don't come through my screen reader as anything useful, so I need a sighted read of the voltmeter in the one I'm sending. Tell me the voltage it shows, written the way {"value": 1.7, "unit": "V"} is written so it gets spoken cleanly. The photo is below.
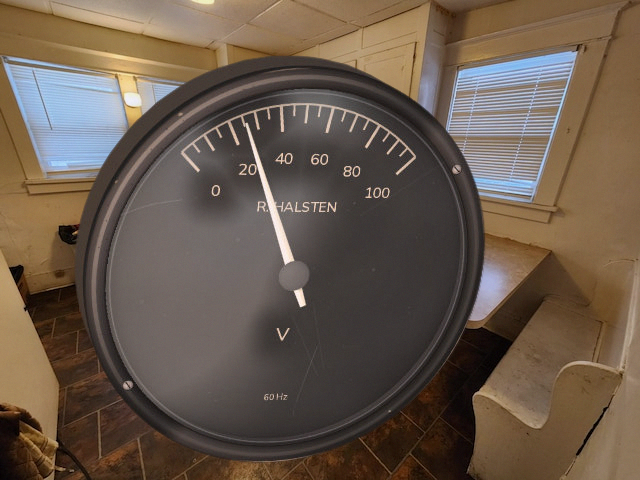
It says {"value": 25, "unit": "V"}
